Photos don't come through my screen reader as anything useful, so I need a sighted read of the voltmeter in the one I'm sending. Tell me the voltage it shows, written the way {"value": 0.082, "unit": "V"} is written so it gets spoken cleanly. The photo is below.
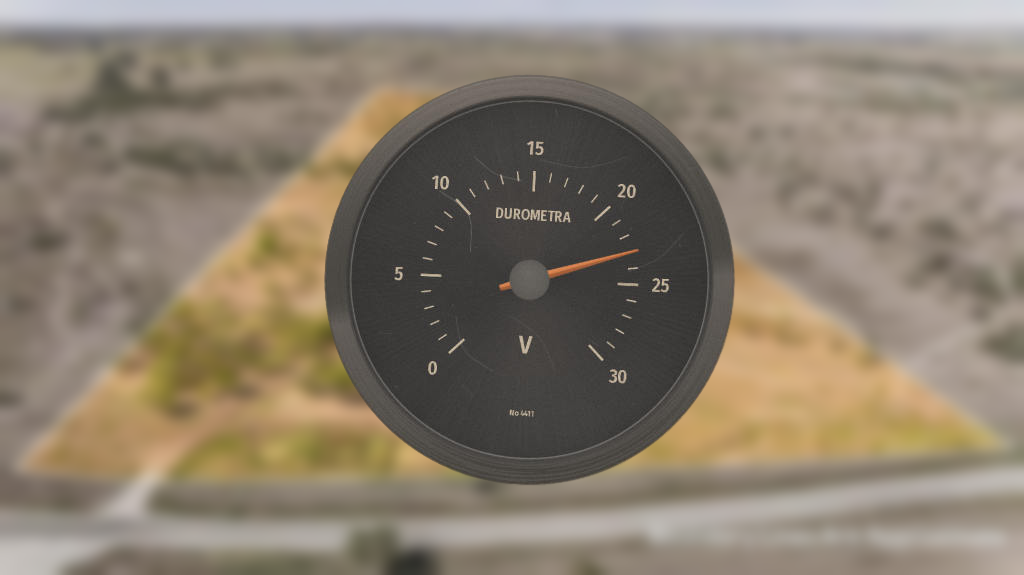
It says {"value": 23, "unit": "V"}
